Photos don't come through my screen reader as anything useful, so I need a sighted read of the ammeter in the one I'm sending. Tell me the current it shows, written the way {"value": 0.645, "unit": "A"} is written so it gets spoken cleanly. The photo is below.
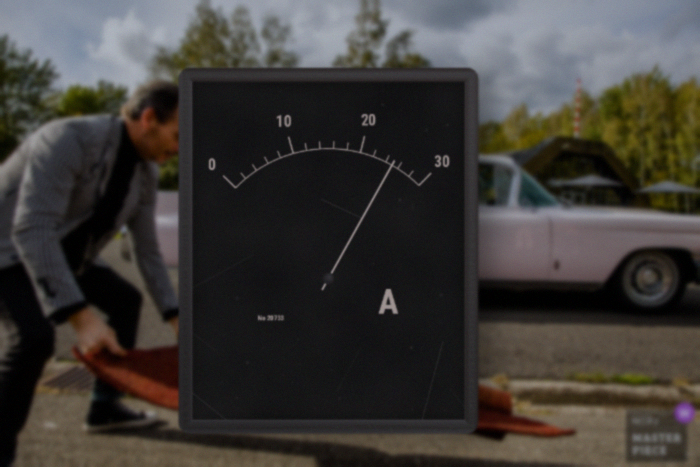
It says {"value": 25, "unit": "A"}
